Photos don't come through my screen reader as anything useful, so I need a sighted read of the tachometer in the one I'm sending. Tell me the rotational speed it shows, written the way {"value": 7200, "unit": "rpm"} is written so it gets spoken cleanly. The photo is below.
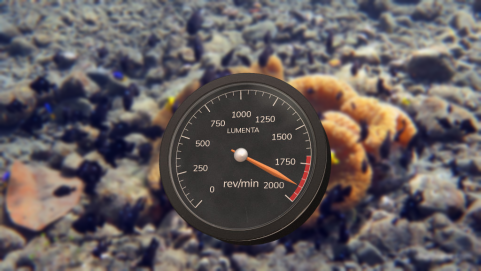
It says {"value": 1900, "unit": "rpm"}
